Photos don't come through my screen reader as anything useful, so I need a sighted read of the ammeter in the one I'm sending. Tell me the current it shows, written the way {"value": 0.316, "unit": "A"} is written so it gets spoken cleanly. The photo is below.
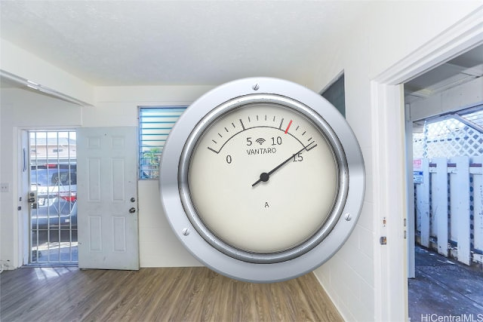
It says {"value": 14.5, "unit": "A"}
